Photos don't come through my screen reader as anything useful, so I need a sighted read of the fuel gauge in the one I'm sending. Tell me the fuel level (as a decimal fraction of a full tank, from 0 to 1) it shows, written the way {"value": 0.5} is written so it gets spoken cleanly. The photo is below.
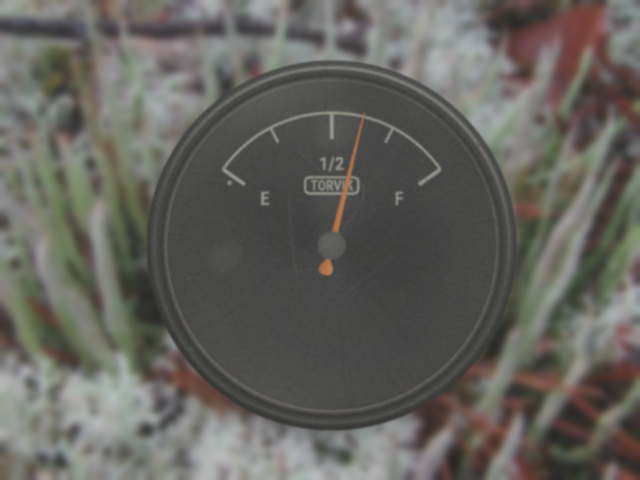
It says {"value": 0.625}
